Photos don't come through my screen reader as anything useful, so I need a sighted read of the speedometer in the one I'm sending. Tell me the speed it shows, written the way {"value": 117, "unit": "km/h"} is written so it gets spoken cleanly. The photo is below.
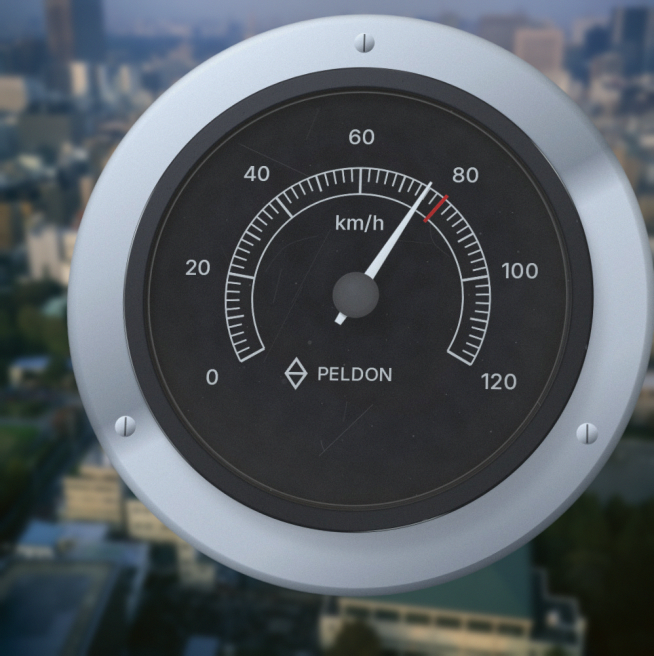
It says {"value": 76, "unit": "km/h"}
